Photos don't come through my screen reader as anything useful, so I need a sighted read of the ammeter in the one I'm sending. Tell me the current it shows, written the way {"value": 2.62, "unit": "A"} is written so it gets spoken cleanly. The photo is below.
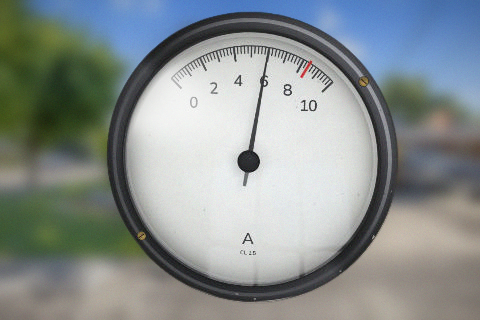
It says {"value": 6, "unit": "A"}
